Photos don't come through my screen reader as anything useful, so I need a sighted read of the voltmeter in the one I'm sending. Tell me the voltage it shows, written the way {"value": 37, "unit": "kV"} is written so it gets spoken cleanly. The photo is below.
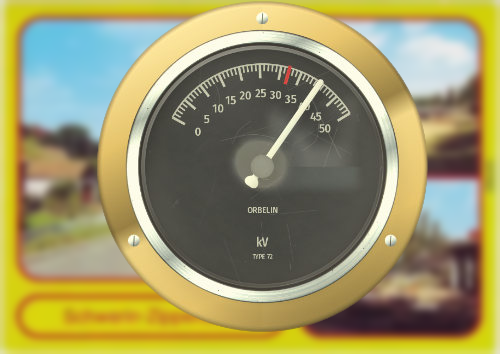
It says {"value": 40, "unit": "kV"}
